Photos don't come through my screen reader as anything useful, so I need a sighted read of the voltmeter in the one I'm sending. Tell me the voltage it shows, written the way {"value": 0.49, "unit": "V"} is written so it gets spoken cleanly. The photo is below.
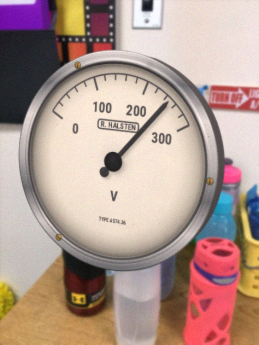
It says {"value": 250, "unit": "V"}
